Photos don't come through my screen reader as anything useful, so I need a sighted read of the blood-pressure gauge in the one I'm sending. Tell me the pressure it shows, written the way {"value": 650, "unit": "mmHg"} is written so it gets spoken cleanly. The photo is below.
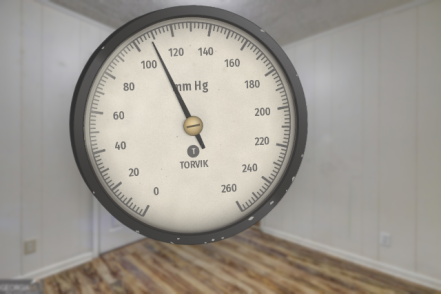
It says {"value": 108, "unit": "mmHg"}
